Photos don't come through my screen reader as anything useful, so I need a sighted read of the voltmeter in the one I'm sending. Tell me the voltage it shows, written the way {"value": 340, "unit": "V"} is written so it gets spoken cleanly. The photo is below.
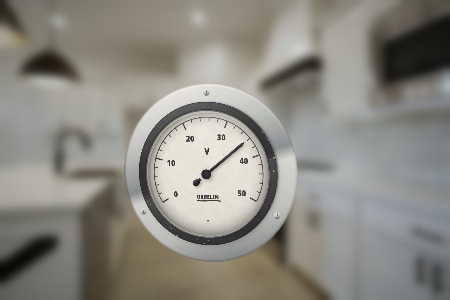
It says {"value": 36, "unit": "V"}
